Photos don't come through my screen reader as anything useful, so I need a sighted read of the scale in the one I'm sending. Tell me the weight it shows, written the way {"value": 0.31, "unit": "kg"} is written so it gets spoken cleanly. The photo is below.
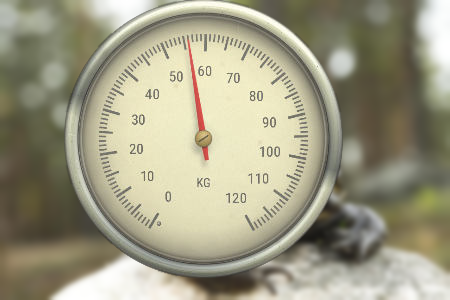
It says {"value": 56, "unit": "kg"}
